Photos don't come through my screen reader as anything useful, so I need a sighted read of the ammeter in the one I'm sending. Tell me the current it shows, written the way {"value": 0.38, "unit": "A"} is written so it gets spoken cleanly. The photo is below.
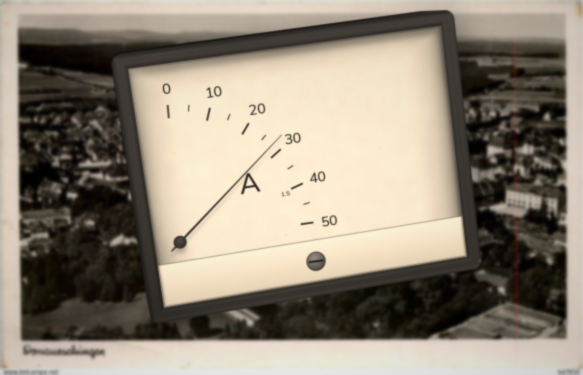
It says {"value": 27.5, "unit": "A"}
